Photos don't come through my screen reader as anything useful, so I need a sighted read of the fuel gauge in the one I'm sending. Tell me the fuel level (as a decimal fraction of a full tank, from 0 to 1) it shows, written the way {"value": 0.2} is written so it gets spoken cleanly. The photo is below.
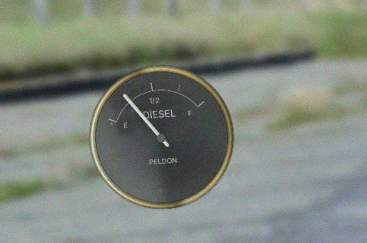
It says {"value": 0.25}
